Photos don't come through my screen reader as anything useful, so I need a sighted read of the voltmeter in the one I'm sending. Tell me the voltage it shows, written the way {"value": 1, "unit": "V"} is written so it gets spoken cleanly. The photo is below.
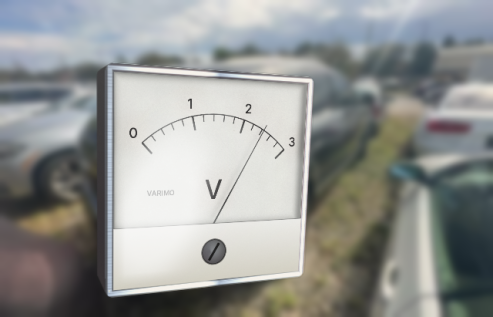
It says {"value": 2.4, "unit": "V"}
